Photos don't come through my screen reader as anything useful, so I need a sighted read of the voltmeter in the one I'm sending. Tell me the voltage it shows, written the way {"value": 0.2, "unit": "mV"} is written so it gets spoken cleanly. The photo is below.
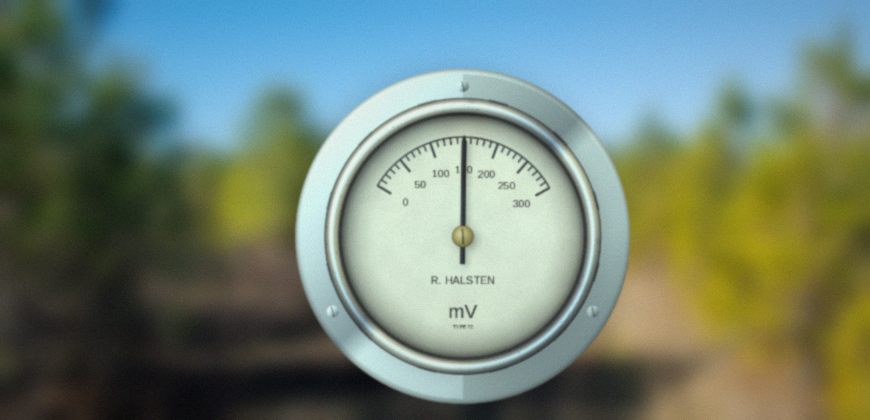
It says {"value": 150, "unit": "mV"}
